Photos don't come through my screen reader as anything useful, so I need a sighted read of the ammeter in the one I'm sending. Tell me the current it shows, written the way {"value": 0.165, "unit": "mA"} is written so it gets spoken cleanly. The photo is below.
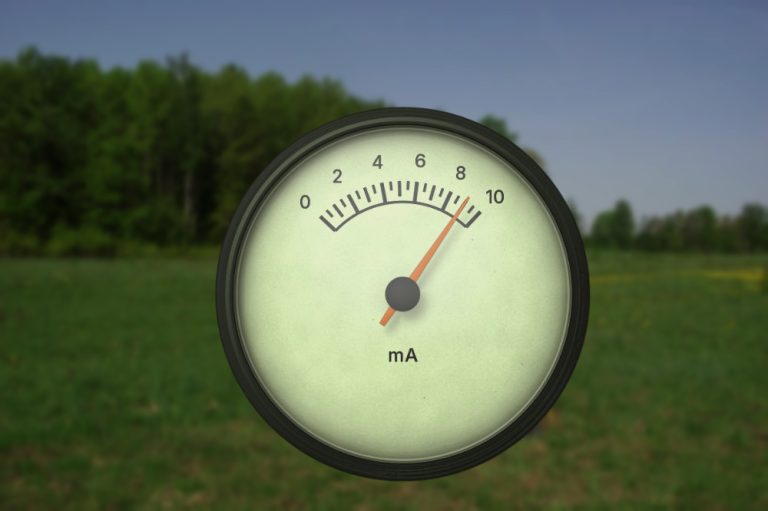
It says {"value": 9, "unit": "mA"}
